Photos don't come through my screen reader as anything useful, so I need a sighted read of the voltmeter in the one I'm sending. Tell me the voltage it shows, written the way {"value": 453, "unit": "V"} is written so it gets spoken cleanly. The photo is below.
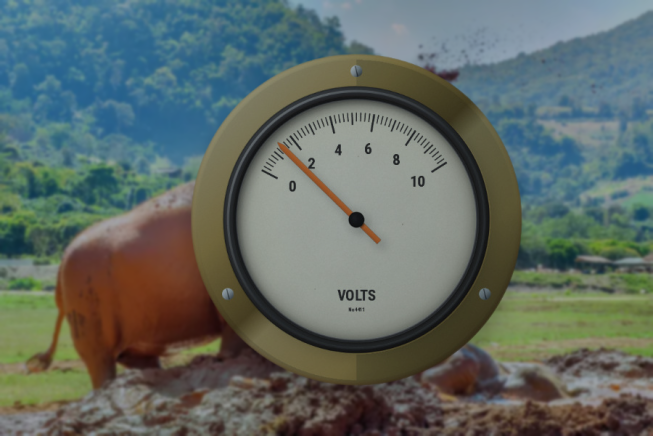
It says {"value": 1.4, "unit": "V"}
